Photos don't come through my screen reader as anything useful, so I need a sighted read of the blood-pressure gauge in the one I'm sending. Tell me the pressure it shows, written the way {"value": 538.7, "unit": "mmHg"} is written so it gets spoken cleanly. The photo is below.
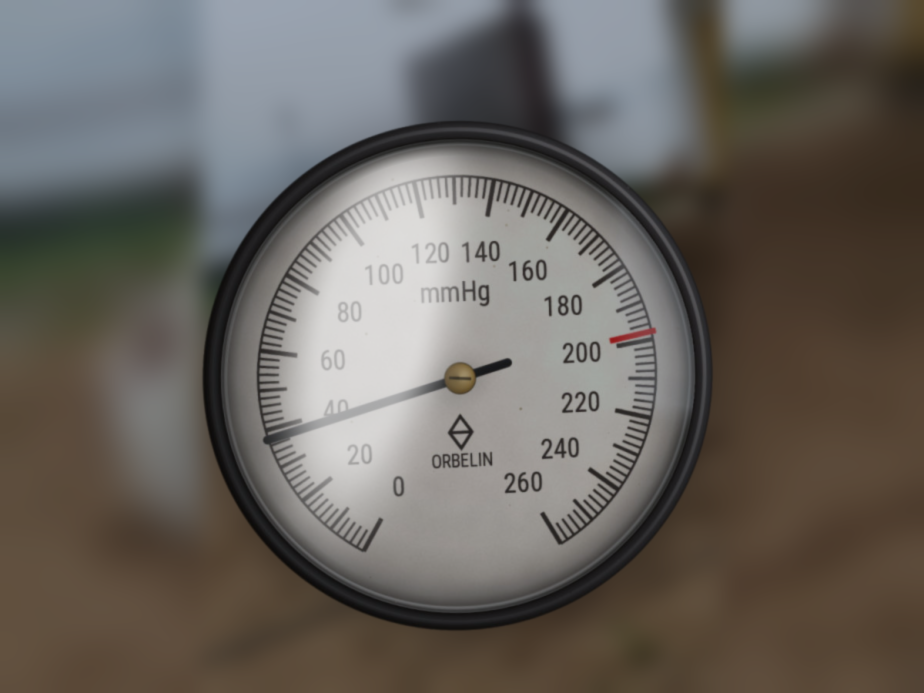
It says {"value": 38, "unit": "mmHg"}
